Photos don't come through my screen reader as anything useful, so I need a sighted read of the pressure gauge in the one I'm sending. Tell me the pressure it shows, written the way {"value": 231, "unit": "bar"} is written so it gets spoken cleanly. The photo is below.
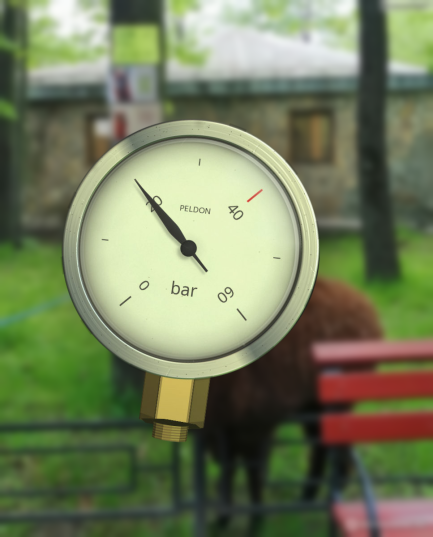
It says {"value": 20, "unit": "bar"}
